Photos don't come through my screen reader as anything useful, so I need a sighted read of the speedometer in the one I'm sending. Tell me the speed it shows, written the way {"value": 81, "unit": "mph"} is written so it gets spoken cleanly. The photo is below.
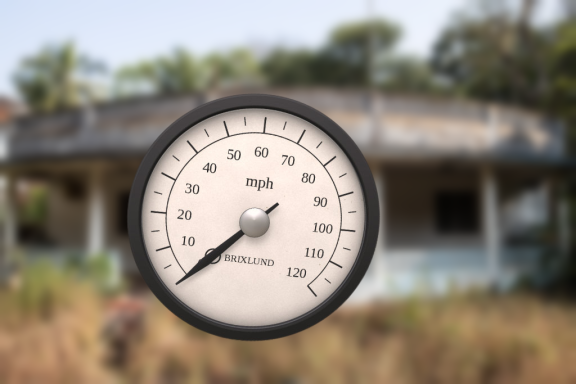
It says {"value": 0, "unit": "mph"}
